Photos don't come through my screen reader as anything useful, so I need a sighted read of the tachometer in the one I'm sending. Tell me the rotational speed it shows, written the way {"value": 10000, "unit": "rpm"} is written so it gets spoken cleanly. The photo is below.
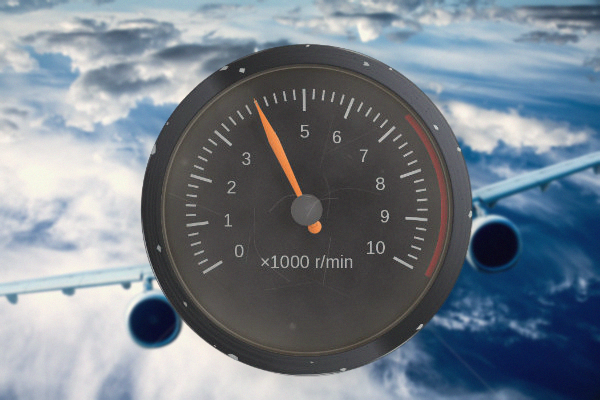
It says {"value": 4000, "unit": "rpm"}
